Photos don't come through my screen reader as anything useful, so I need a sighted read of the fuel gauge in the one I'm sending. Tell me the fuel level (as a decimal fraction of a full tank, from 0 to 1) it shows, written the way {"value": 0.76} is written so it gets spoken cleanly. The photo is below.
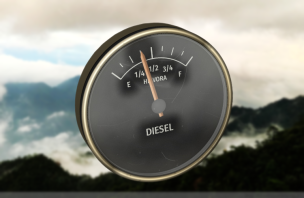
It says {"value": 0.375}
